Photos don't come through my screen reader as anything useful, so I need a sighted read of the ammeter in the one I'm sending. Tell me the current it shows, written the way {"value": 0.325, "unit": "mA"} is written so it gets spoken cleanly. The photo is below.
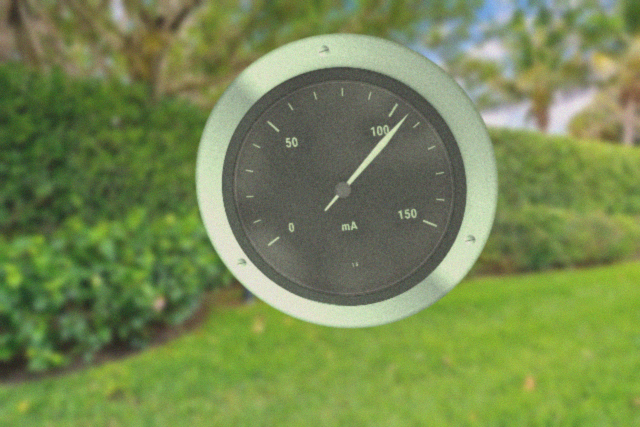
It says {"value": 105, "unit": "mA"}
